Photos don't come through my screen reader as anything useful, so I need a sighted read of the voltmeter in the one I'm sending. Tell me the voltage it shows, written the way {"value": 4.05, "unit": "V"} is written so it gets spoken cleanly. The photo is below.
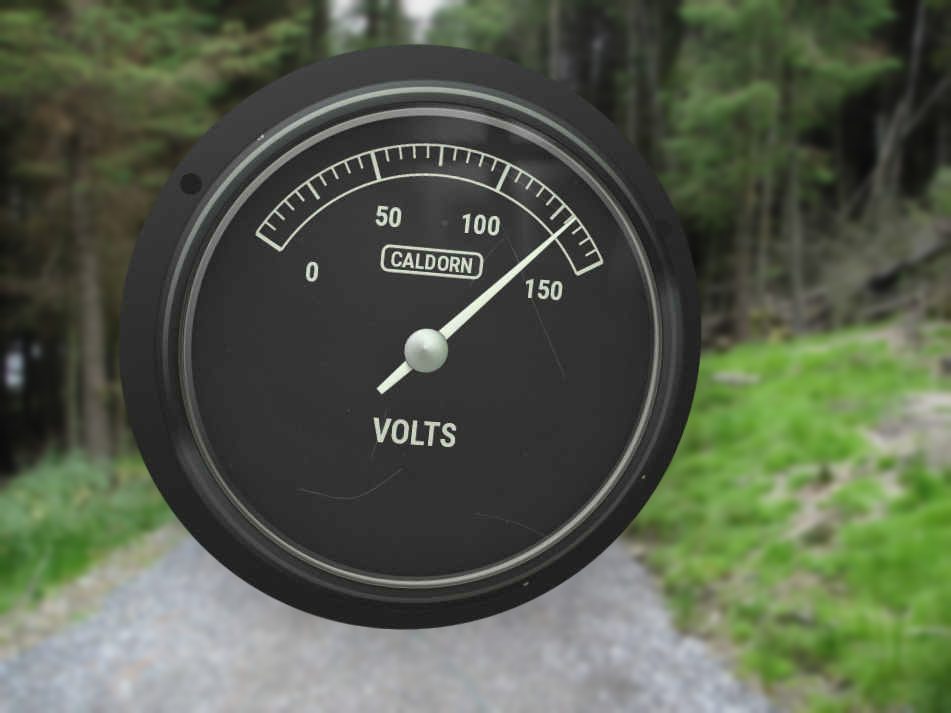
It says {"value": 130, "unit": "V"}
